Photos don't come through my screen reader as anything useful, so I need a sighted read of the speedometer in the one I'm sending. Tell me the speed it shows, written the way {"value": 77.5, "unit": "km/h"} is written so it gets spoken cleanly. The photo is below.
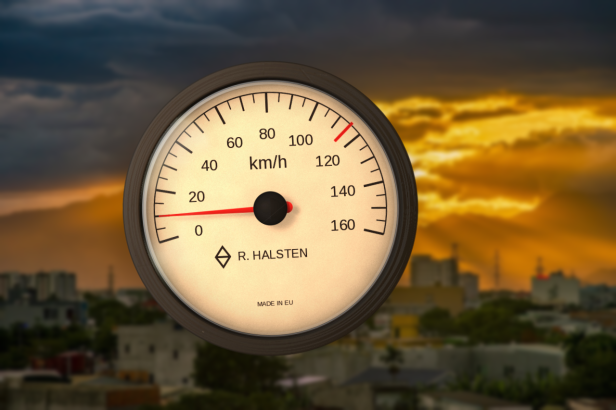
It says {"value": 10, "unit": "km/h"}
